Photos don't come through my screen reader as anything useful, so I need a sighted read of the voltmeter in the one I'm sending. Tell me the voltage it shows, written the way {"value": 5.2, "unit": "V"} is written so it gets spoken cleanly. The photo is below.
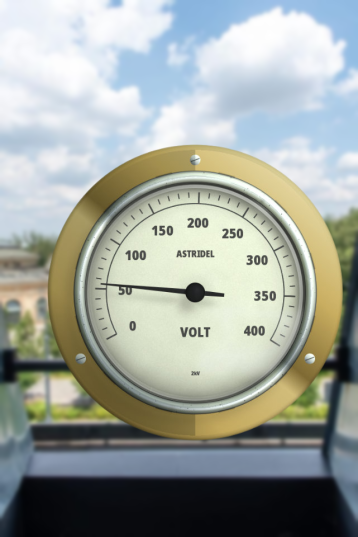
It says {"value": 55, "unit": "V"}
